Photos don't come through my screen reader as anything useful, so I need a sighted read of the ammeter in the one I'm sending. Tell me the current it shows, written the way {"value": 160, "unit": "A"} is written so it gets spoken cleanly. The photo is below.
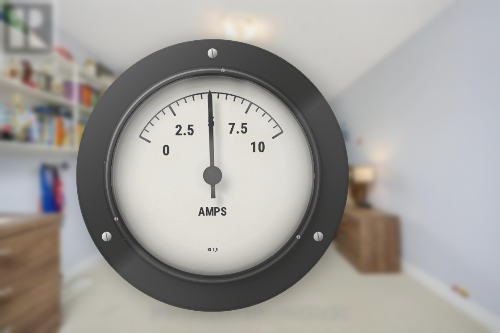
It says {"value": 5, "unit": "A"}
